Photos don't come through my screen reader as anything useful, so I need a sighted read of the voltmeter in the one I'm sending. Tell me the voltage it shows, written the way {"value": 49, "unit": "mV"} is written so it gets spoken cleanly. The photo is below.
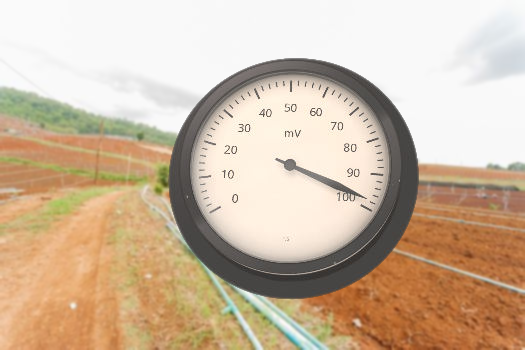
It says {"value": 98, "unit": "mV"}
